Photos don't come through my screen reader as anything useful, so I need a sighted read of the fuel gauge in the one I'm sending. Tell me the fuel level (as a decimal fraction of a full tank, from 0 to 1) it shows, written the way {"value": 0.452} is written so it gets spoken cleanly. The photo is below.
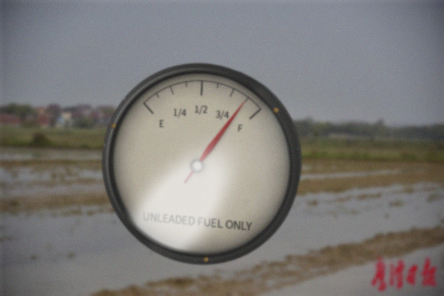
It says {"value": 0.875}
